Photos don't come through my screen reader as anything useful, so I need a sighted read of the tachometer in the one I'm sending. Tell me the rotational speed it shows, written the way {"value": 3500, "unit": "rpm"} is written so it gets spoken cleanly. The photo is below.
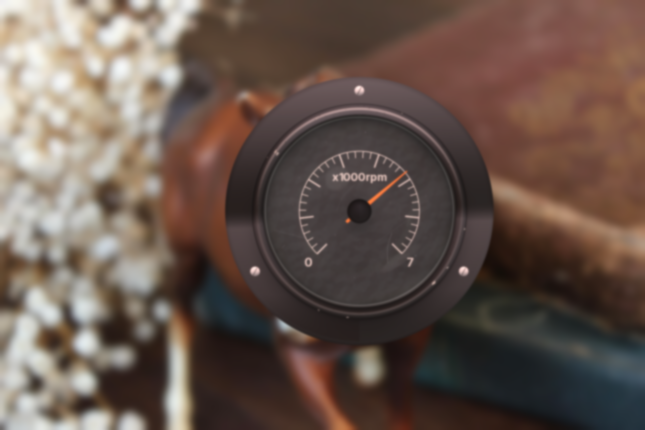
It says {"value": 4800, "unit": "rpm"}
